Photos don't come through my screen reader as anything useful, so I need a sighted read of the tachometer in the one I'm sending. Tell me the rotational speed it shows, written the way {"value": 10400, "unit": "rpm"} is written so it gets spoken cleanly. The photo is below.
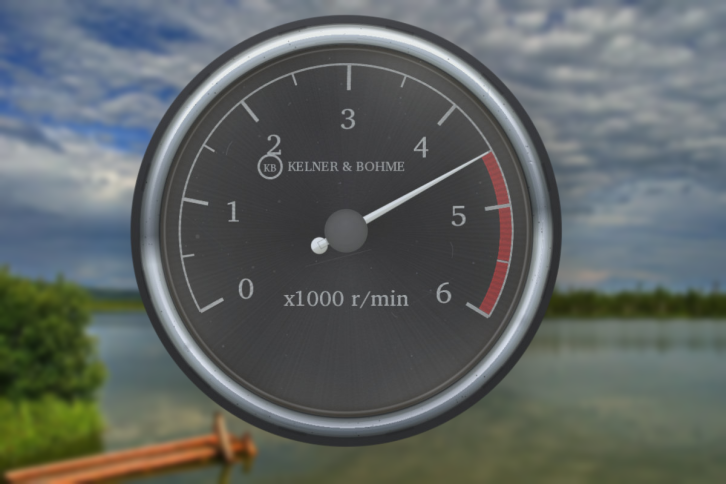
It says {"value": 4500, "unit": "rpm"}
